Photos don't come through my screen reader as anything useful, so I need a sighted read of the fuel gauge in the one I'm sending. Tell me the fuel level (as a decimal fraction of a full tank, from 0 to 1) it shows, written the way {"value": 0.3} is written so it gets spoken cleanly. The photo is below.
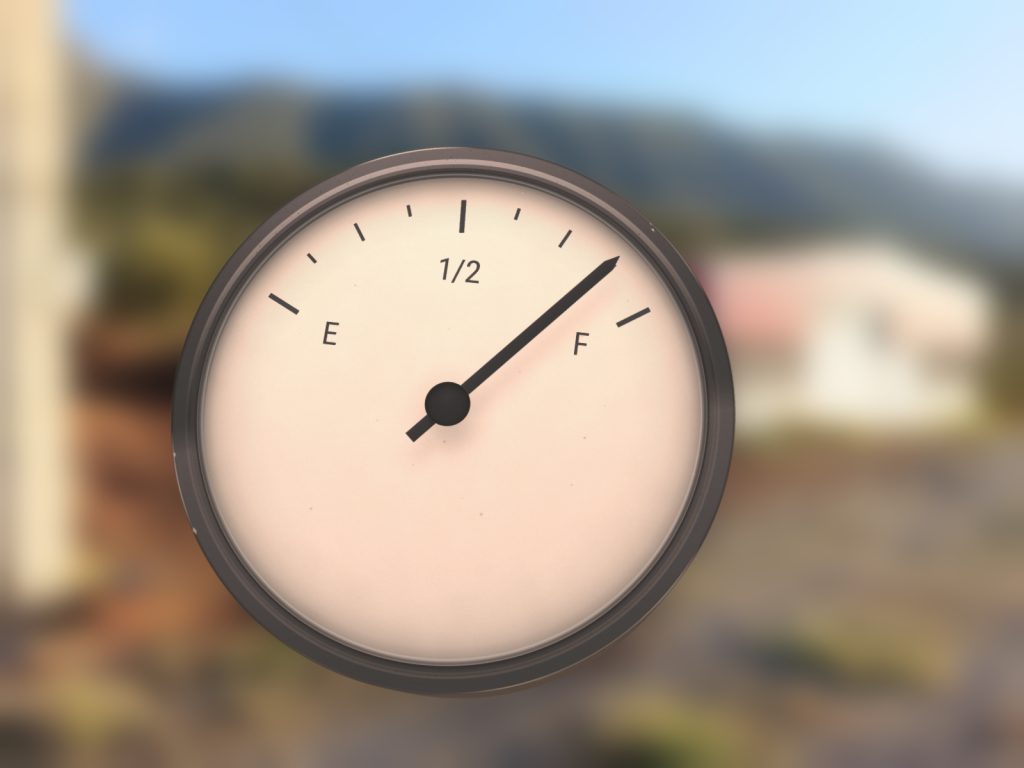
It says {"value": 0.875}
